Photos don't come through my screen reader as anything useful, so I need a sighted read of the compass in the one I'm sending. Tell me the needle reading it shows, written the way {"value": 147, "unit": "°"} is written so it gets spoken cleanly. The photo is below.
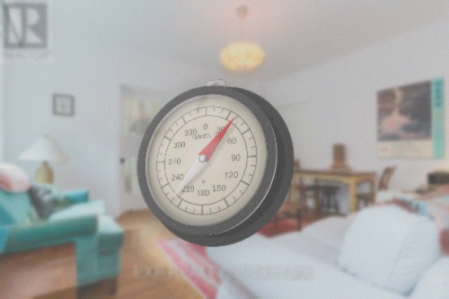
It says {"value": 40, "unit": "°"}
